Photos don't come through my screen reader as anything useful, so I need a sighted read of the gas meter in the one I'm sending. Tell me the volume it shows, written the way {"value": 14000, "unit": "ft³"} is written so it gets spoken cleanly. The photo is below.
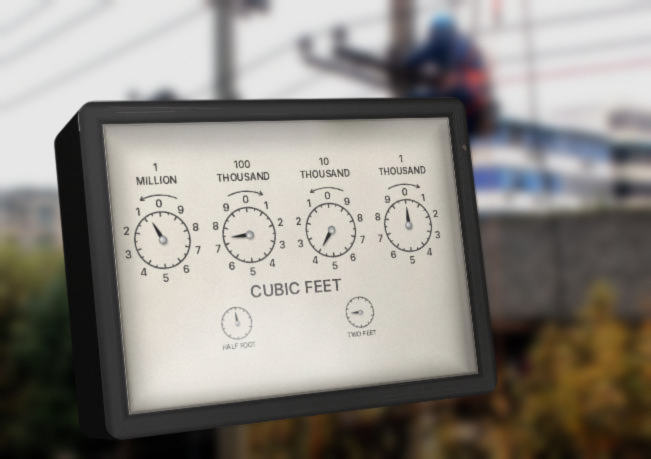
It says {"value": 74000, "unit": "ft³"}
